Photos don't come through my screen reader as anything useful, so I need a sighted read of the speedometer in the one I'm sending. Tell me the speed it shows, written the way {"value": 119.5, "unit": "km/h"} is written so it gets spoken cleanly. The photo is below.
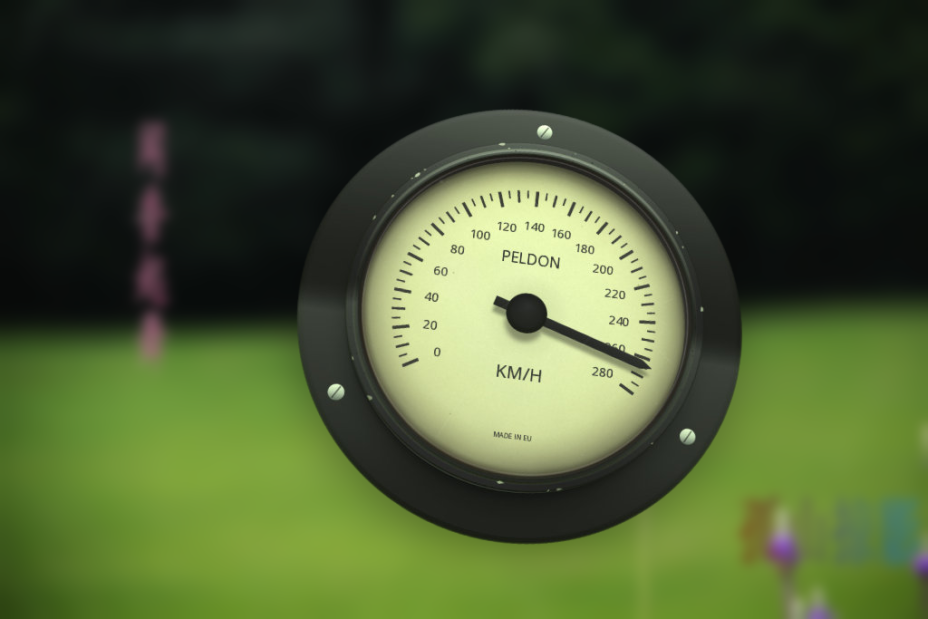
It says {"value": 265, "unit": "km/h"}
